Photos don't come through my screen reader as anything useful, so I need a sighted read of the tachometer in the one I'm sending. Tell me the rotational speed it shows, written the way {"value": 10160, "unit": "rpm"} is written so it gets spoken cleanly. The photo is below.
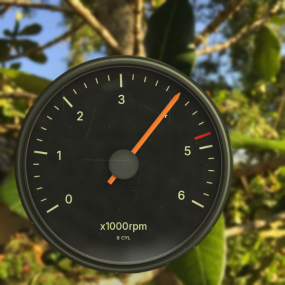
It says {"value": 4000, "unit": "rpm"}
